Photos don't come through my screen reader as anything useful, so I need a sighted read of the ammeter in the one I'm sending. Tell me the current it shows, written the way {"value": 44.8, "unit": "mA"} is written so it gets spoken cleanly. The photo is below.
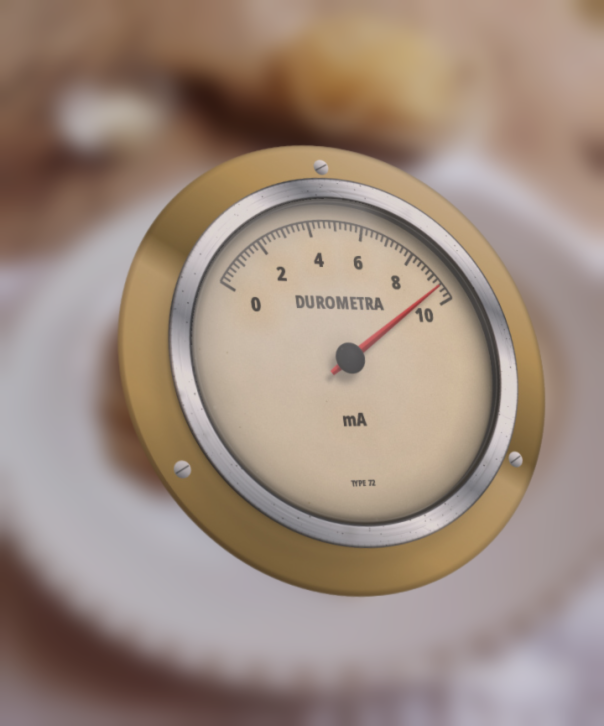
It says {"value": 9.4, "unit": "mA"}
